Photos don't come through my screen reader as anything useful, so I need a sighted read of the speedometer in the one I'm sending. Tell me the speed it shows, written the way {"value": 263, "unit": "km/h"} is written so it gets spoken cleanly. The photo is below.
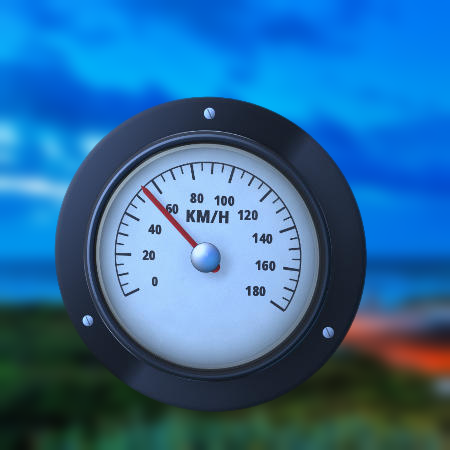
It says {"value": 55, "unit": "km/h"}
